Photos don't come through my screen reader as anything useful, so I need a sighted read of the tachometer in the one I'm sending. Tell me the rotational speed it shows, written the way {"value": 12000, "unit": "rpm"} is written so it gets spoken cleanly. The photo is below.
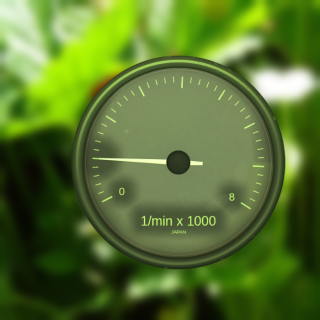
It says {"value": 1000, "unit": "rpm"}
